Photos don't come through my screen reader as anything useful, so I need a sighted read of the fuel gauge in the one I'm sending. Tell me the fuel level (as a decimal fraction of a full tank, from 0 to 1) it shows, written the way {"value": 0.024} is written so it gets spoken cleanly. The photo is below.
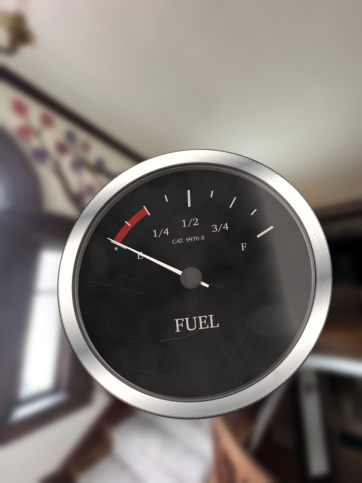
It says {"value": 0}
